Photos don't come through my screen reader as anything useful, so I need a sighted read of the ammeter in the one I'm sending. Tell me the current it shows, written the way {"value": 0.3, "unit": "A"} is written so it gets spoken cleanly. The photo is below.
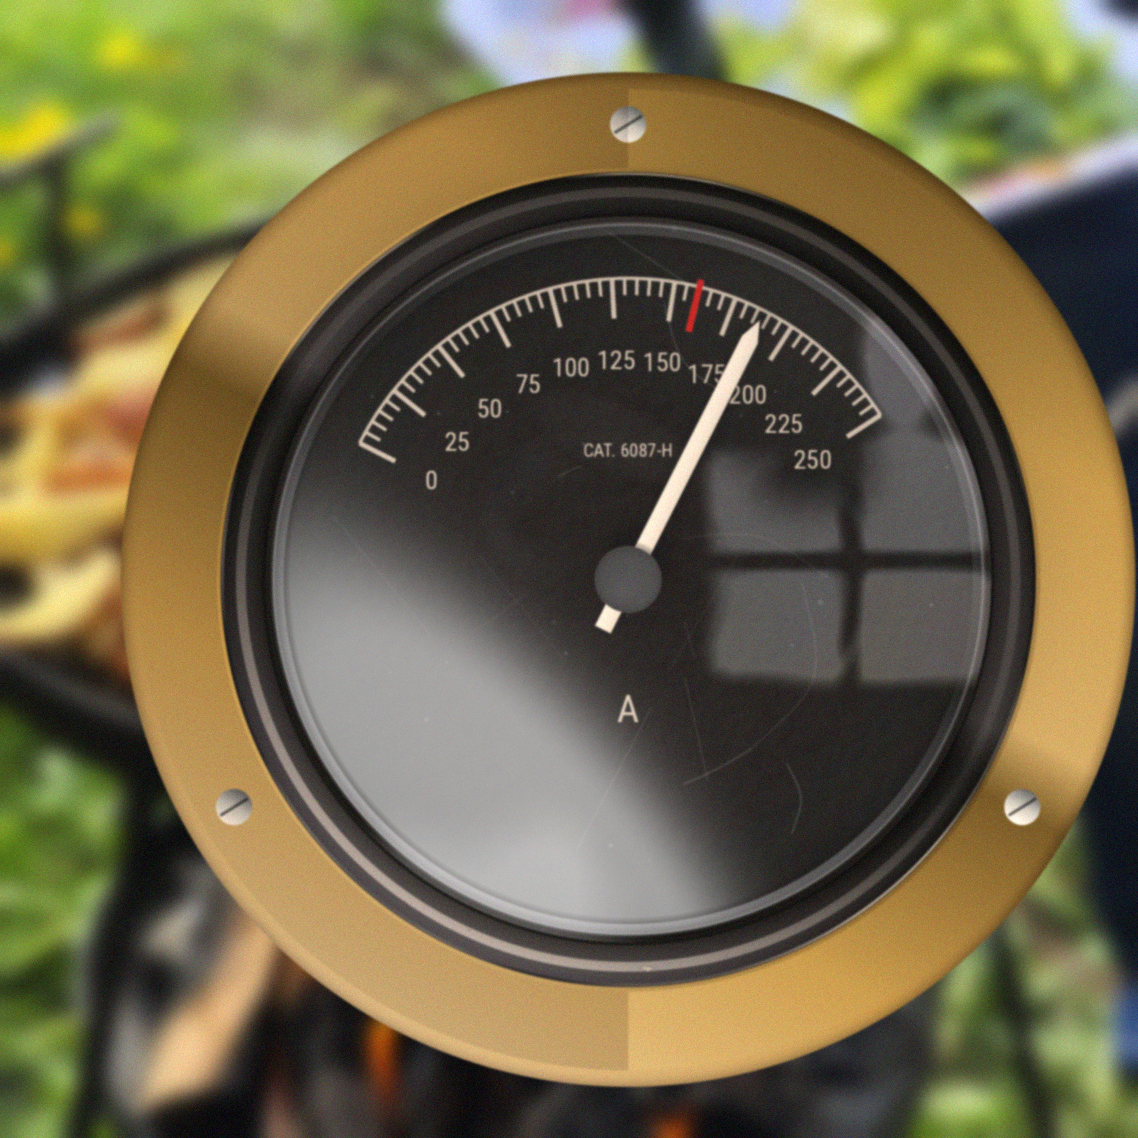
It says {"value": 187.5, "unit": "A"}
